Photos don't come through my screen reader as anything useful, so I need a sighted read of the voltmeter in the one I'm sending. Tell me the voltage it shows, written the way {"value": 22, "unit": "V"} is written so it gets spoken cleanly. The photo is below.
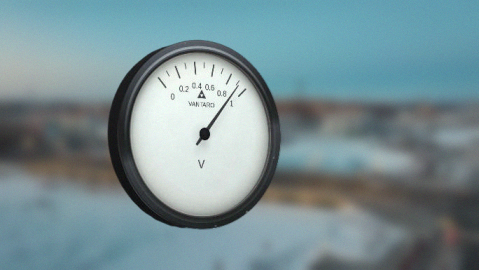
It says {"value": 0.9, "unit": "V"}
